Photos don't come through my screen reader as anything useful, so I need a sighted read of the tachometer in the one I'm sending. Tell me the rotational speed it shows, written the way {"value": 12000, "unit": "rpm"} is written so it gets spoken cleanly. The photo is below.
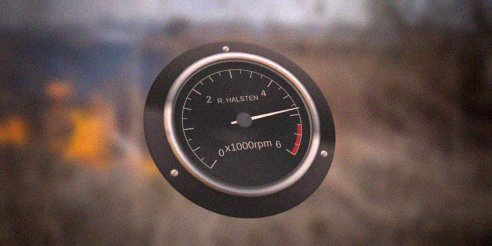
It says {"value": 4875, "unit": "rpm"}
